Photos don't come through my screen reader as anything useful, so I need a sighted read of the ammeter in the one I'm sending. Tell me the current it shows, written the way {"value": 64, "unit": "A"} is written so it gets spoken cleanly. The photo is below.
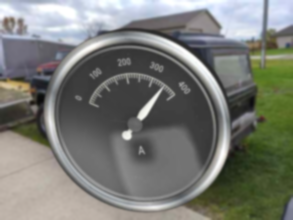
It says {"value": 350, "unit": "A"}
